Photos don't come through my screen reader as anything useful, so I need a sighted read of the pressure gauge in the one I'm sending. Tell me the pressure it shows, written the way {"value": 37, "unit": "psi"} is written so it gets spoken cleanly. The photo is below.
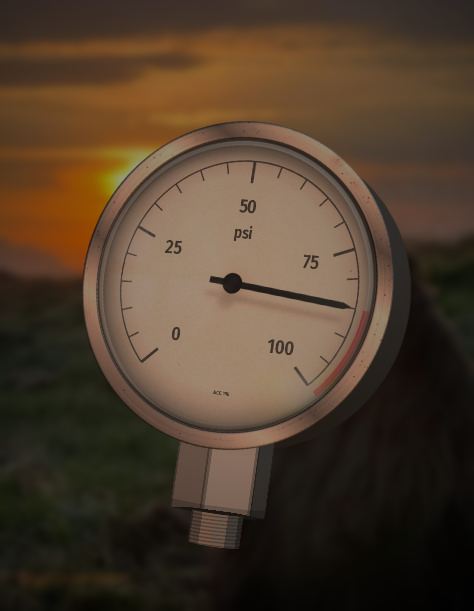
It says {"value": 85, "unit": "psi"}
